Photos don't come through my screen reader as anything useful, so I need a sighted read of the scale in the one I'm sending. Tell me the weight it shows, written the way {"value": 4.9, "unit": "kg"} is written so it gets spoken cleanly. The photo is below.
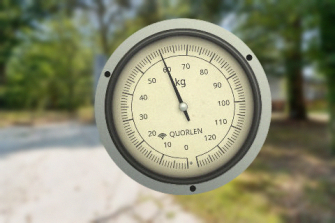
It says {"value": 60, "unit": "kg"}
